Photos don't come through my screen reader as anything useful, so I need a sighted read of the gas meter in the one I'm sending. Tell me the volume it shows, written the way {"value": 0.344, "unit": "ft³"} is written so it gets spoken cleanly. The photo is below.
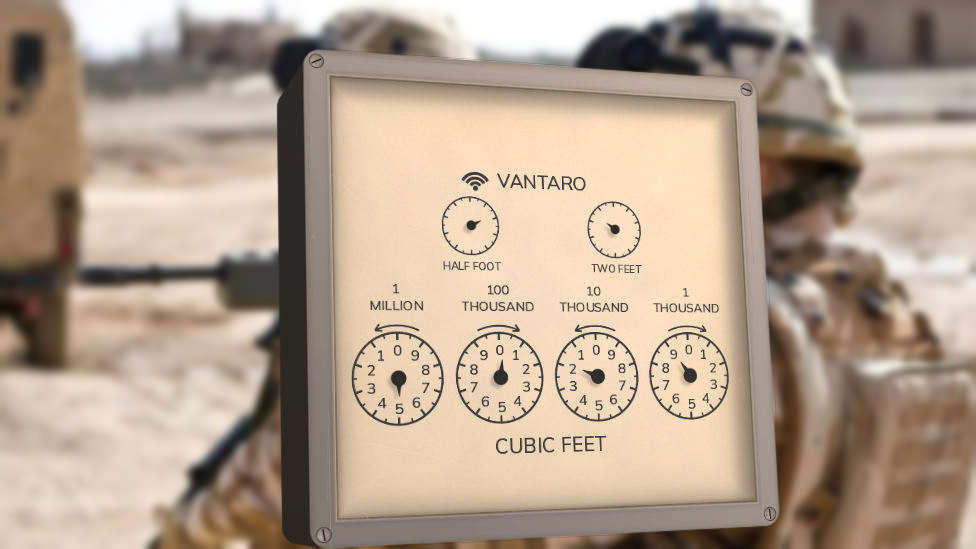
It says {"value": 501900, "unit": "ft³"}
